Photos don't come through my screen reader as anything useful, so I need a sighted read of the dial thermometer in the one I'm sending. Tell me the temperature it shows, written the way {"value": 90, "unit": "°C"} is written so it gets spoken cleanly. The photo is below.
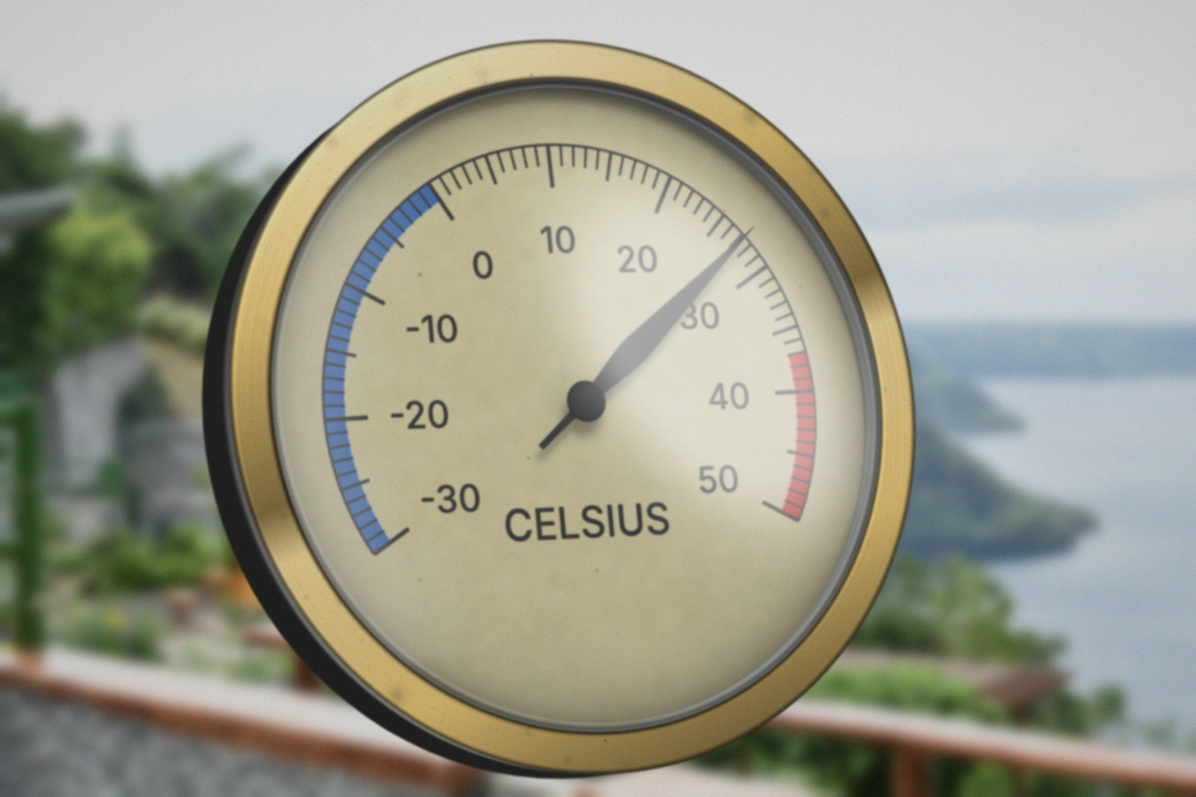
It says {"value": 27, "unit": "°C"}
